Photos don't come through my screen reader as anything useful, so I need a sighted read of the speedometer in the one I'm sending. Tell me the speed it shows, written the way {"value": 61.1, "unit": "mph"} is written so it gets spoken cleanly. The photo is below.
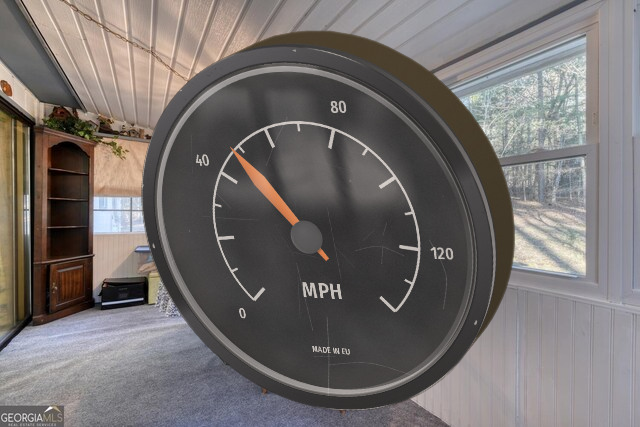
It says {"value": 50, "unit": "mph"}
